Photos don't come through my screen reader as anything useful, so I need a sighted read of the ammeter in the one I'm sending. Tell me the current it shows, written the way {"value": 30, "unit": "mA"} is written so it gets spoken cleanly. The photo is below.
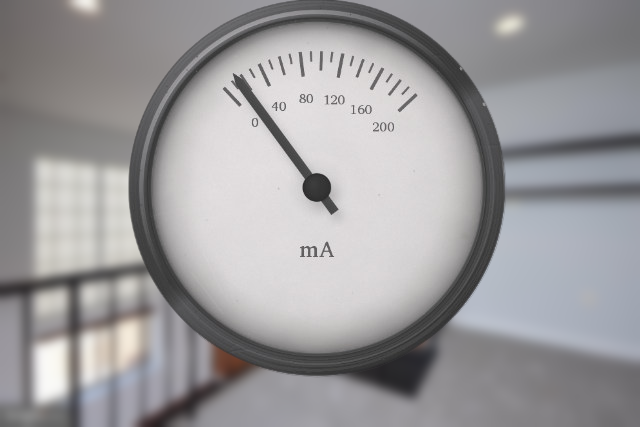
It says {"value": 15, "unit": "mA"}
